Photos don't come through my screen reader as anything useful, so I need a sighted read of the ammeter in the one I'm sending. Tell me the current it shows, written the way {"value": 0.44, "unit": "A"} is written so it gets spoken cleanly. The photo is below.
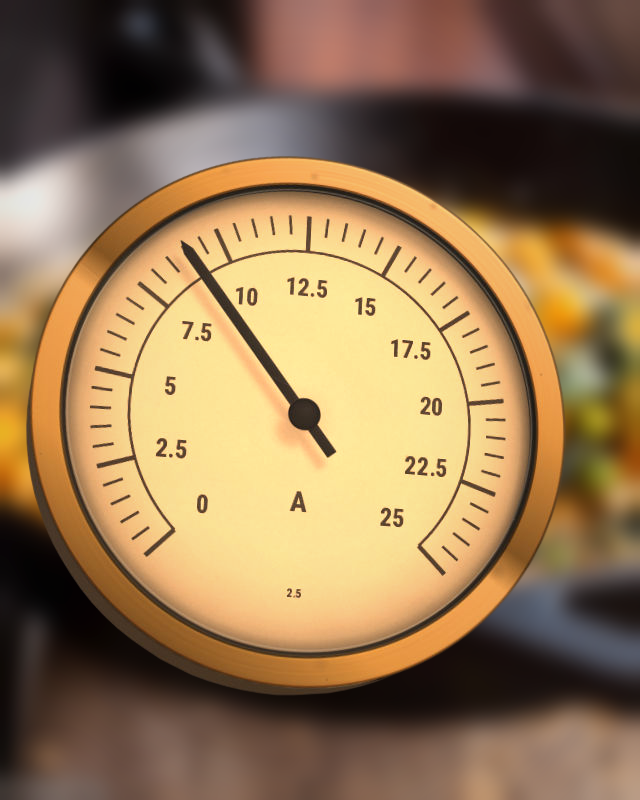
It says {"value": 9, "unit": "A"}
